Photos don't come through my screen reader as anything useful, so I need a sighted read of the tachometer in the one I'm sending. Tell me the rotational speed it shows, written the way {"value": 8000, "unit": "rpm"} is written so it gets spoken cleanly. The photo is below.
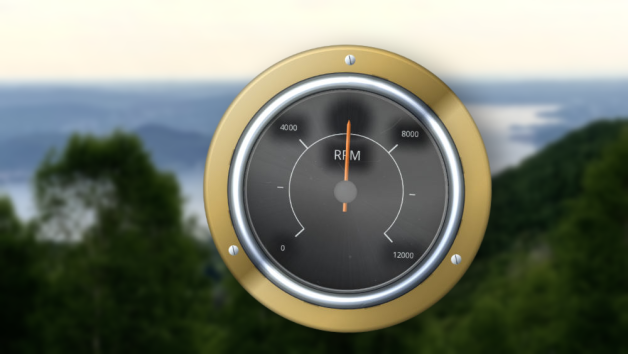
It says {"value": 6000, "unit": "rpm"}
